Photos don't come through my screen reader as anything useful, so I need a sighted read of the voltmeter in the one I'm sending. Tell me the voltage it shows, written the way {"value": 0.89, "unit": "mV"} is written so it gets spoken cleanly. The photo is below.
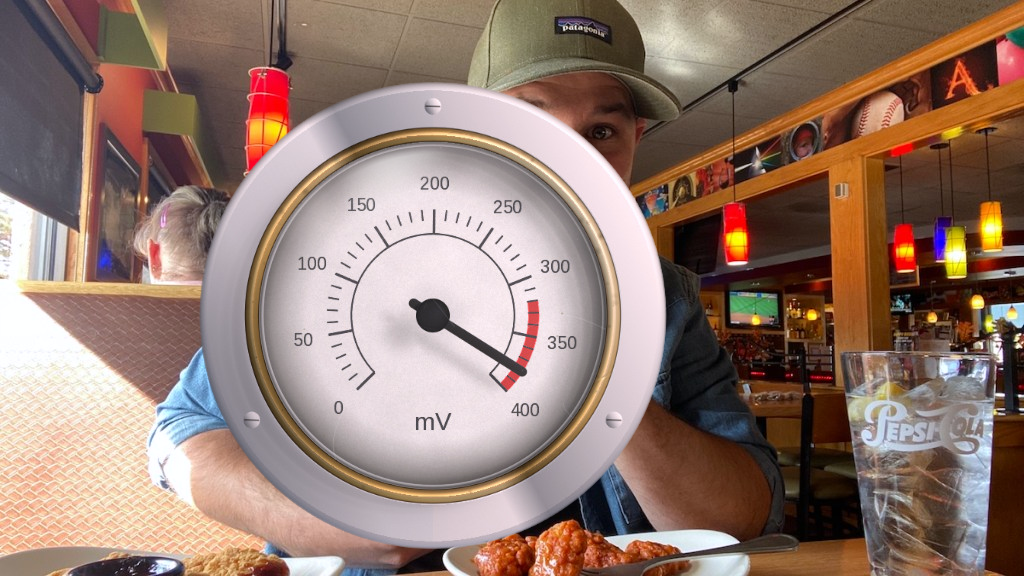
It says {"value": 380, "unit": "mV"}
